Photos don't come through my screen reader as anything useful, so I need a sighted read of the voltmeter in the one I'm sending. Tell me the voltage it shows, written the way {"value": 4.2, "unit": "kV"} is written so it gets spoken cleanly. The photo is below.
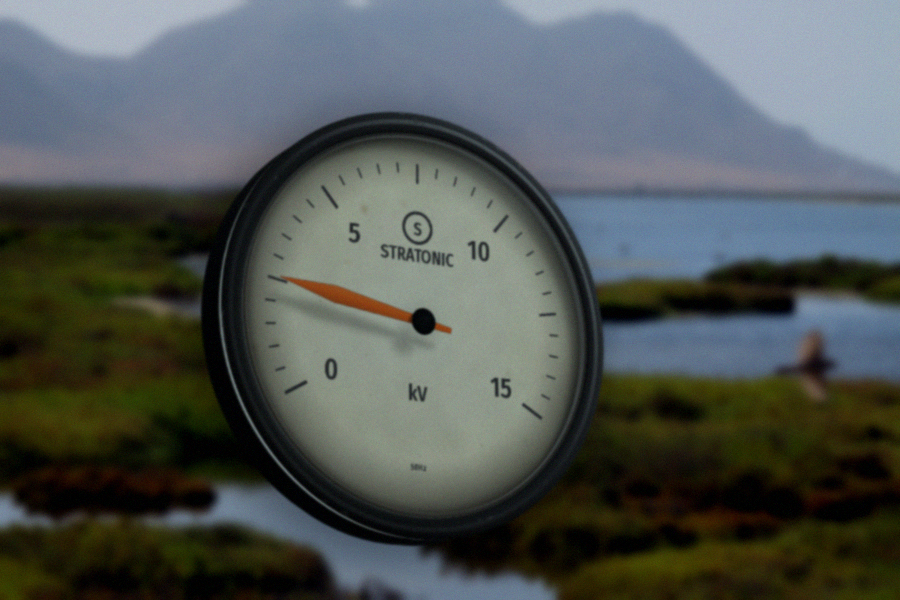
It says {"value": 2.5, "unit": "kV"}
